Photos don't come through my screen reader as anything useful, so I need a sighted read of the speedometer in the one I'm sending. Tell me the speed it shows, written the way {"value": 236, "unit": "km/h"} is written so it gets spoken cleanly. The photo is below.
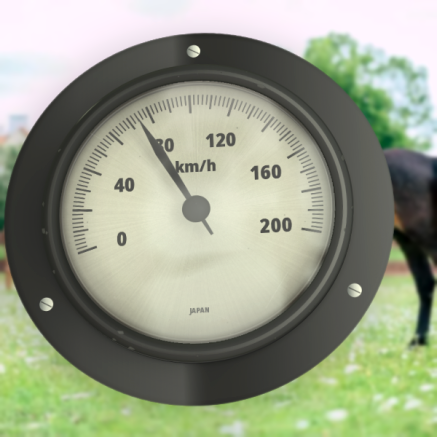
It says {"value": 74, "unit": "km/h"}
